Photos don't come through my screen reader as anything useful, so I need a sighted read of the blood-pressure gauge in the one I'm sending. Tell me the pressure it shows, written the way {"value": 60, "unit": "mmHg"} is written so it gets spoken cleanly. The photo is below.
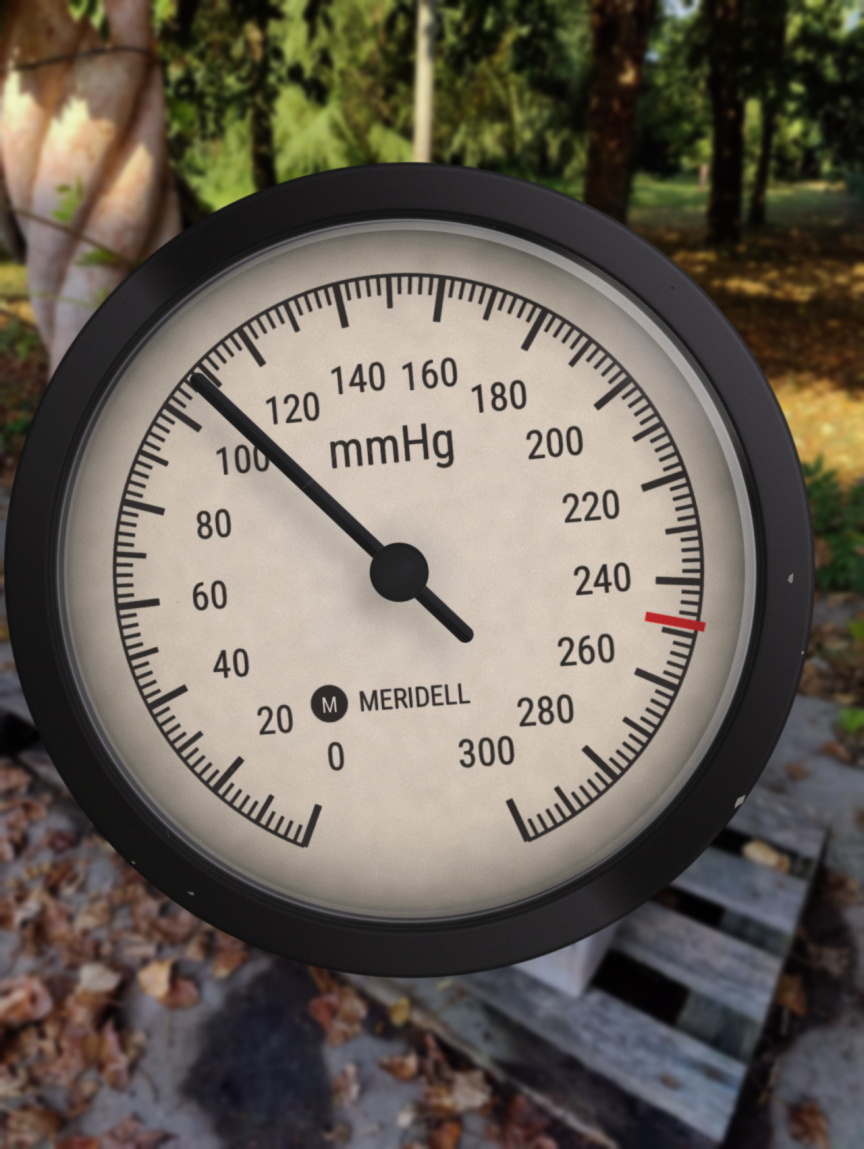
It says {"value": 108, "unit": "mmHg"}
